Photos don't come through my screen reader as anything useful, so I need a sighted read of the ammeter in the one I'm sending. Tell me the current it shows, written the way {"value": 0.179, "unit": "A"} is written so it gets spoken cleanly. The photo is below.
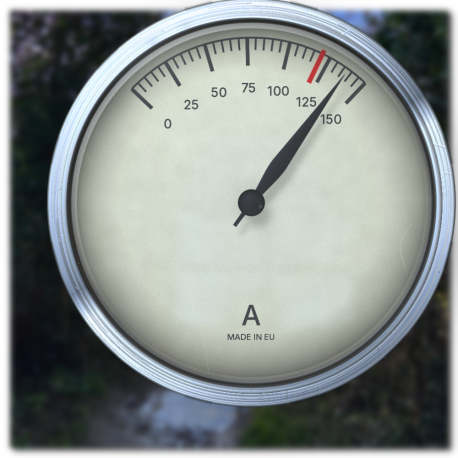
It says {"value": 137.5, "unit": "A"}
